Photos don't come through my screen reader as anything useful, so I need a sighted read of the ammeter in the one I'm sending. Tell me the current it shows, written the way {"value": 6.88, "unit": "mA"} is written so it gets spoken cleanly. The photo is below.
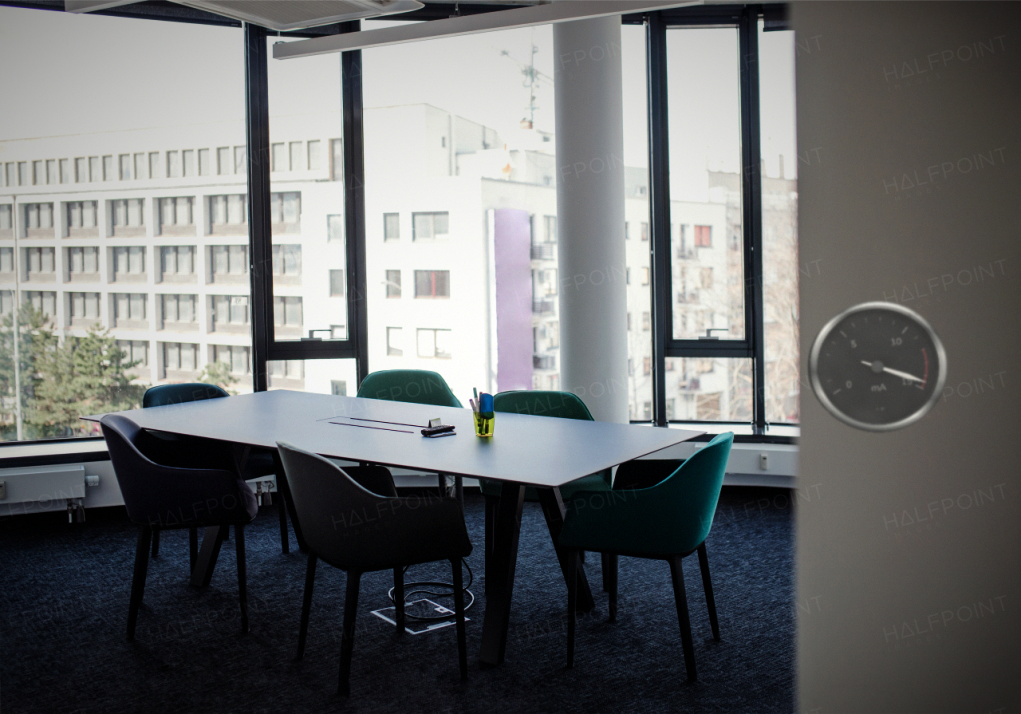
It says {"value": 14.5, "unit": "mA"}
